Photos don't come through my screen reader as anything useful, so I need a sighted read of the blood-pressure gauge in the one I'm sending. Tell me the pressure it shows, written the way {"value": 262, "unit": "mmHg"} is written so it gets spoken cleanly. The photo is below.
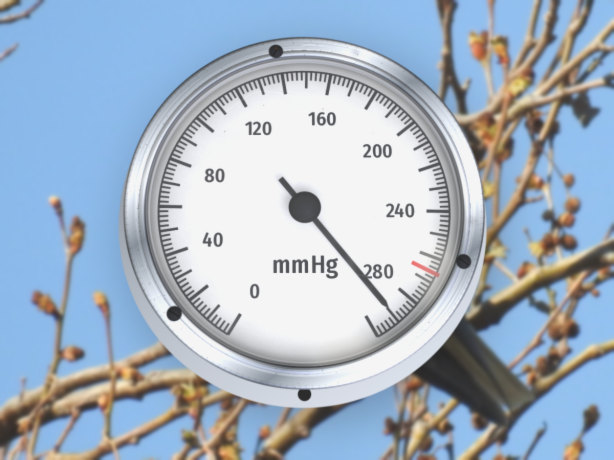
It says {"value": 290, "unit": "mmHg"}
